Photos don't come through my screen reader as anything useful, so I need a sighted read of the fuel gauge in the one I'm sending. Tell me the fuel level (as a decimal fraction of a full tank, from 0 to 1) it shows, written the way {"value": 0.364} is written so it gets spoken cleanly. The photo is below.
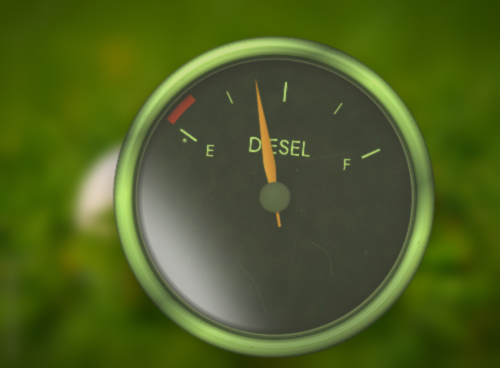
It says {"value": 0.375}
